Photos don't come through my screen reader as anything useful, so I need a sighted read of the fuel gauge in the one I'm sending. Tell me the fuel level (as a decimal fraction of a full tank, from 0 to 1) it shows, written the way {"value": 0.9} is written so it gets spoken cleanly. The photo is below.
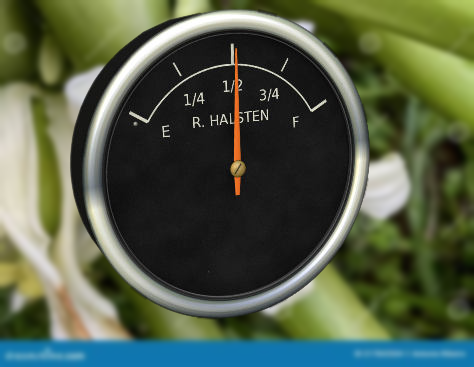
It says {"value": 0.5}
